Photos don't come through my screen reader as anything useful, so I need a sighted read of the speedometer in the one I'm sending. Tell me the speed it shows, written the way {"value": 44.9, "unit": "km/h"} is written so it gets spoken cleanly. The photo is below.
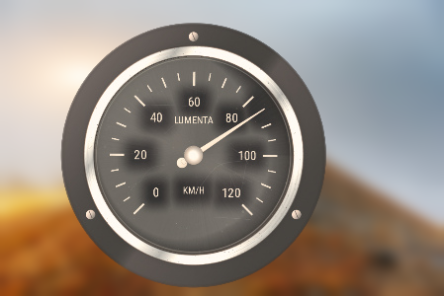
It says {"value": 85, "unit": "km/h"}
